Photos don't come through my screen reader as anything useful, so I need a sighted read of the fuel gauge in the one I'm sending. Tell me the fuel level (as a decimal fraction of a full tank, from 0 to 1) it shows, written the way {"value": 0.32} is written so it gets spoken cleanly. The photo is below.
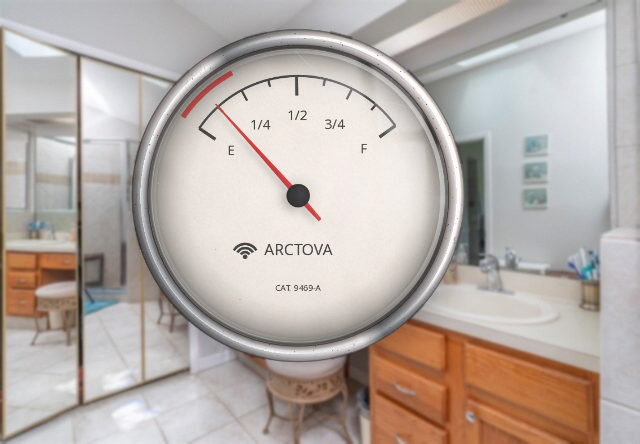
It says {"value": 0.125}
